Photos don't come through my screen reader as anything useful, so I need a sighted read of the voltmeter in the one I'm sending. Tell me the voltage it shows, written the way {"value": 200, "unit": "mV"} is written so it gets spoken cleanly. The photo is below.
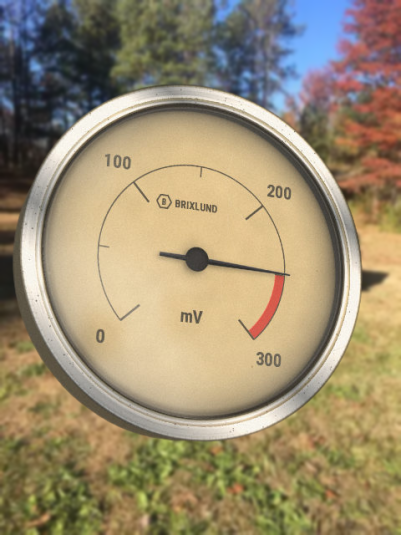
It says {"value": 250, "unit": "mV"}
